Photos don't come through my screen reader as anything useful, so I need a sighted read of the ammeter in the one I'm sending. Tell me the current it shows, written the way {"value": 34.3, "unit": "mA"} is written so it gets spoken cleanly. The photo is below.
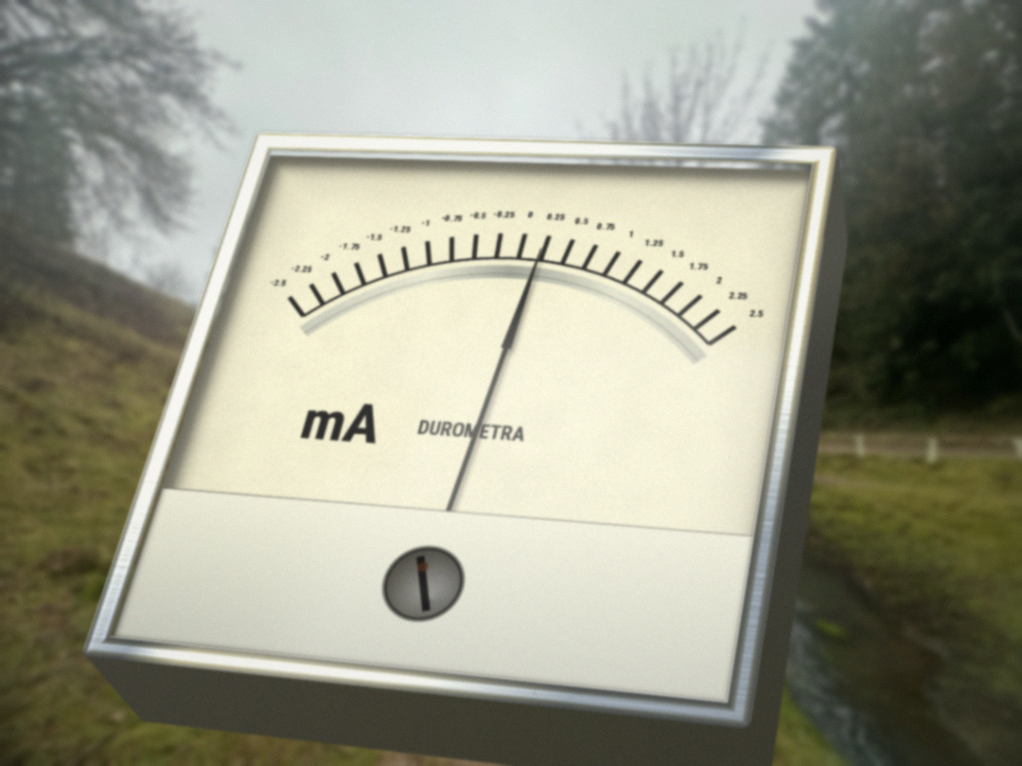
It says {"value": 0.25, "unit": "mA"}
